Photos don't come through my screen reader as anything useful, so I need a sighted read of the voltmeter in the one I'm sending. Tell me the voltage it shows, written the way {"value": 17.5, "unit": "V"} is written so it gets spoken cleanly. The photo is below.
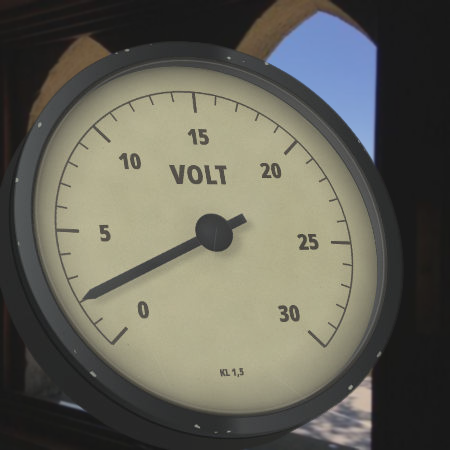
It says {"value": 2, "unit": "V"}
